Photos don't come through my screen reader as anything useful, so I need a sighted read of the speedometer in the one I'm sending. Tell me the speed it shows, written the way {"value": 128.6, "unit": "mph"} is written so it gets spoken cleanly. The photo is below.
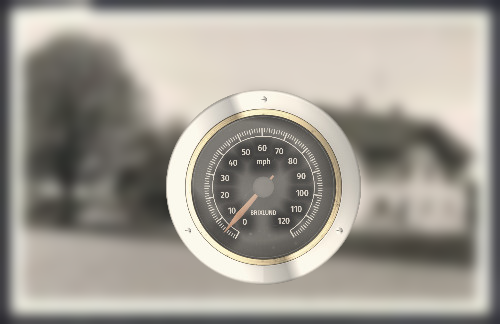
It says {"value": 5, "unit": "mph"}
